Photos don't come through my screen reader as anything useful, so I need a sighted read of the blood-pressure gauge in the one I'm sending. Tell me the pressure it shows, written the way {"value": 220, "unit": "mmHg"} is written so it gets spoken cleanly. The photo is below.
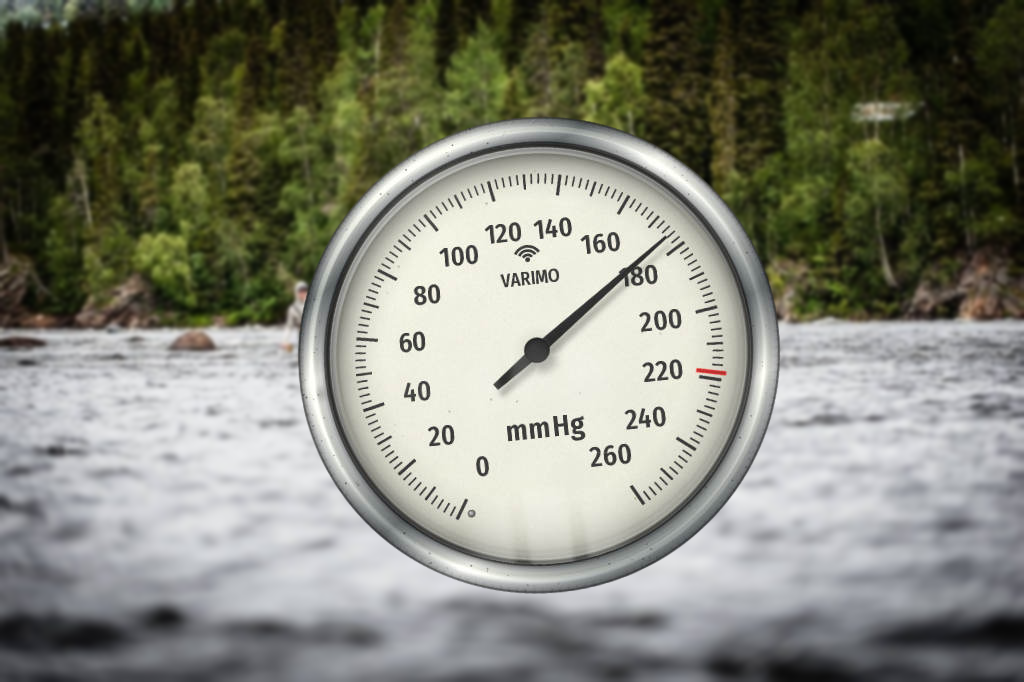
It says {"value": 176, "unit": "mmHg"}
